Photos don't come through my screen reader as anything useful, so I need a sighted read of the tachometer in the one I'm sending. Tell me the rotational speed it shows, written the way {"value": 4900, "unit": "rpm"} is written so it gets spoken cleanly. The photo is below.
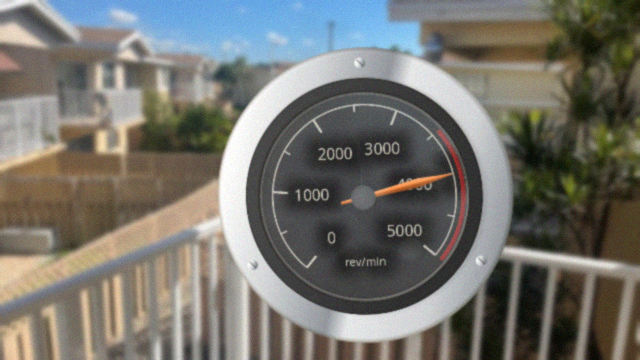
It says {"value": 4000, "unit": "rpm"}
